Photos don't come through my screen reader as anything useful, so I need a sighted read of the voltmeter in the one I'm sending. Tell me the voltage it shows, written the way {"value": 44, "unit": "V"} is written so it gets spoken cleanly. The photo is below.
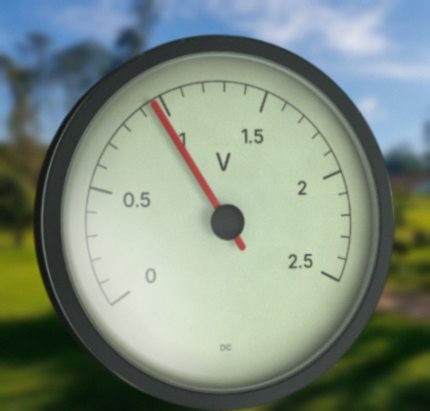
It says {"value": 0.95, "unit": "V"}
